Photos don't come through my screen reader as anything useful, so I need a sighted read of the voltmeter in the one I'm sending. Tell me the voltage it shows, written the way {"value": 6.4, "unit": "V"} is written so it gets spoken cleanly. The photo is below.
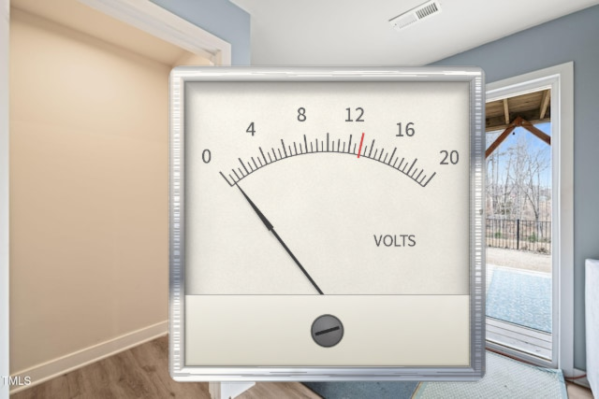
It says {"value": 0.5, "unit": "V"}
